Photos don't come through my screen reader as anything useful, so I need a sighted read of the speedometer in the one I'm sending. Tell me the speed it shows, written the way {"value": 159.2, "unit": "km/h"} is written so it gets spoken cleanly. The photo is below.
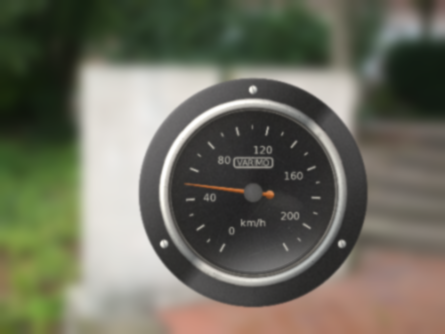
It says {"value": 50, "unit": "km/h"}
